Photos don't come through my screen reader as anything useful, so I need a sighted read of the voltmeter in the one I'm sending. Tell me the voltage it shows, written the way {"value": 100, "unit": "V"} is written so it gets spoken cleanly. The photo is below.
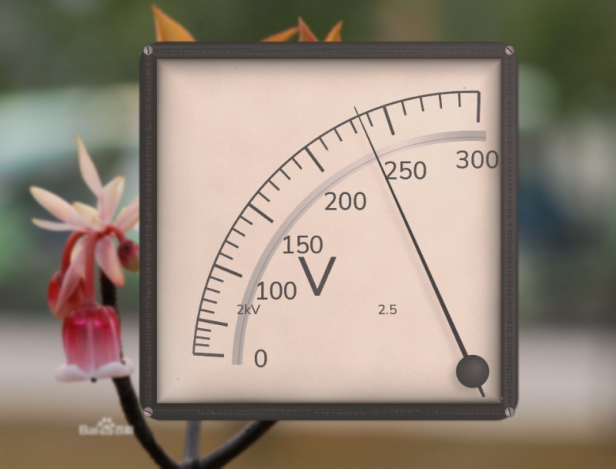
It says {"value": 235, "unit": "V"}
